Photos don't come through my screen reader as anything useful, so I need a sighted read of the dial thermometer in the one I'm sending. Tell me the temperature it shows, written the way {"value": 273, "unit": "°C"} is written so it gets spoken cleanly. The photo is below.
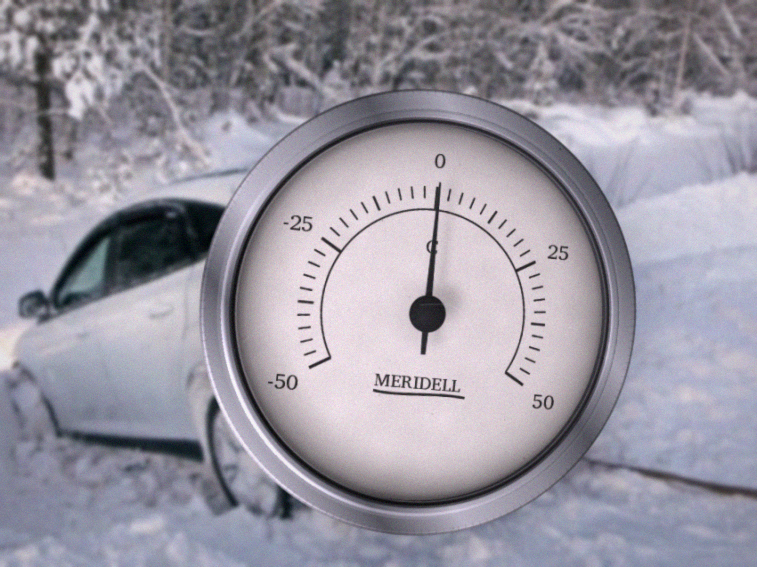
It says {"value": 0, "unit": "°C"}
